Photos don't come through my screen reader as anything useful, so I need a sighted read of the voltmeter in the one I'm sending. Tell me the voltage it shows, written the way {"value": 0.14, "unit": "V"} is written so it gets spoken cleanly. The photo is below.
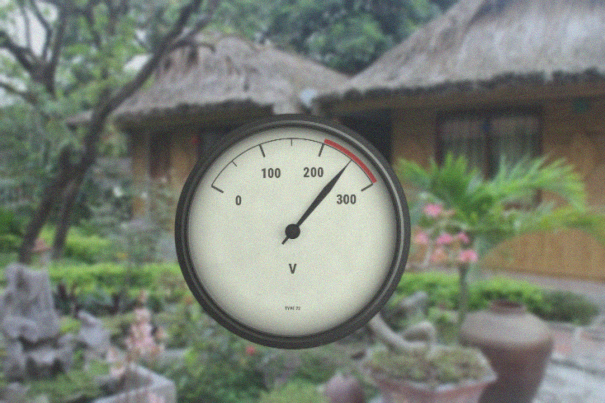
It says {"value": 250, "unit": "V"}
